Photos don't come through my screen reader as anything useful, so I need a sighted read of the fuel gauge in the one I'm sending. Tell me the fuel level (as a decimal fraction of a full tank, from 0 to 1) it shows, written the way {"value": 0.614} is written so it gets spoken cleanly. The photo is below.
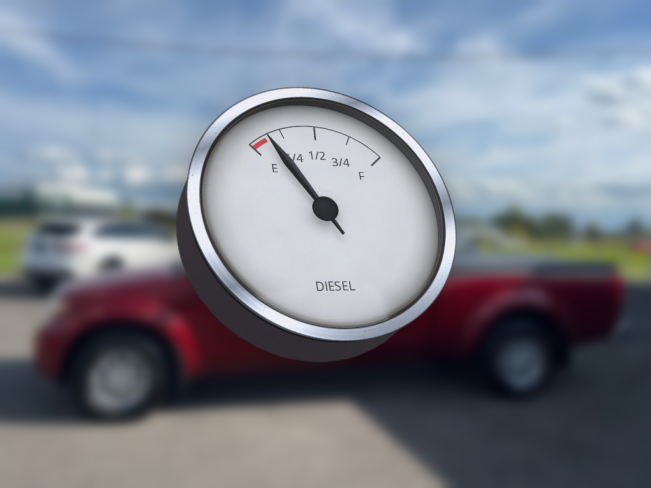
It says {"value": 0.125}
